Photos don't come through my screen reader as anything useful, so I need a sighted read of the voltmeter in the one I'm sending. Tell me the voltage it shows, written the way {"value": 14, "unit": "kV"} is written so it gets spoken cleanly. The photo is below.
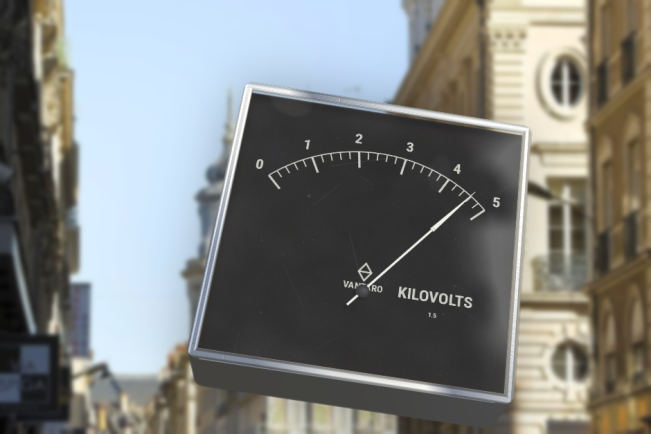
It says {"value": 4.6, "unit": "kV"}
